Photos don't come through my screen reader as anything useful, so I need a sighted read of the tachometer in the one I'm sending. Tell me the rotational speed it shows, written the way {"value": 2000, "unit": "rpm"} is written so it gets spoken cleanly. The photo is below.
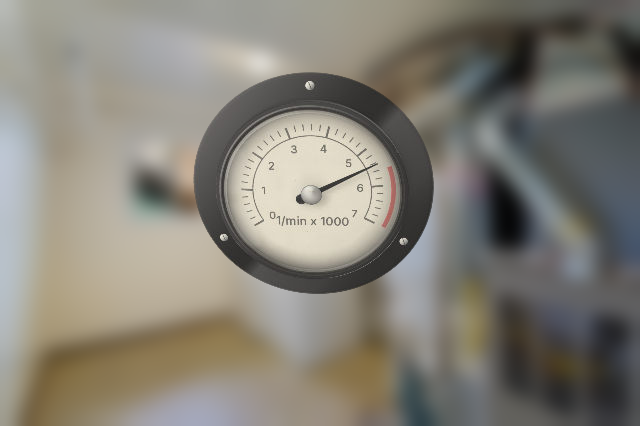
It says {"value": 5400, "unit": "rpm"}
